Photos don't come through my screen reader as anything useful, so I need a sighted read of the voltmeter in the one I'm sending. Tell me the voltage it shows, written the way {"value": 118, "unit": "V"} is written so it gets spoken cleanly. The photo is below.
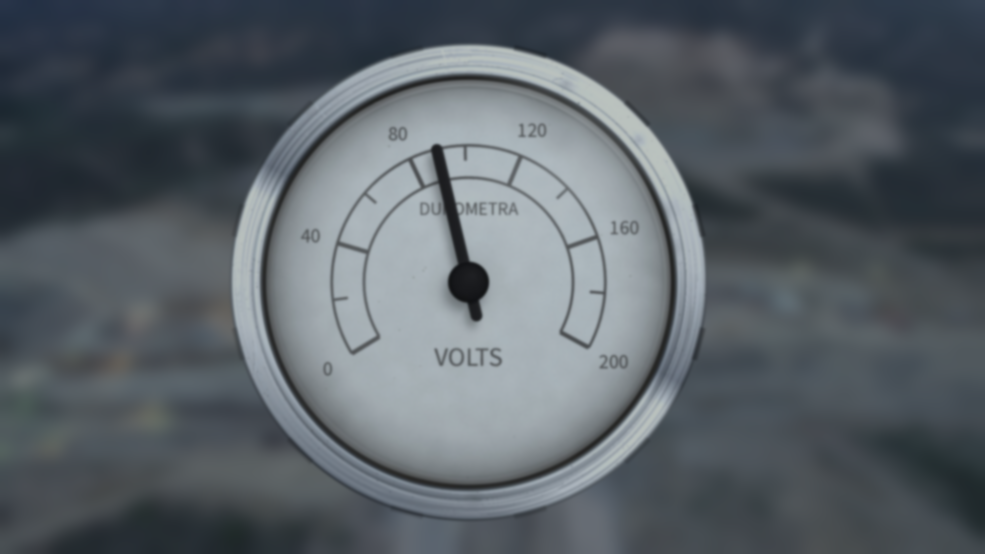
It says {"value": 90, "unit": "V"}
